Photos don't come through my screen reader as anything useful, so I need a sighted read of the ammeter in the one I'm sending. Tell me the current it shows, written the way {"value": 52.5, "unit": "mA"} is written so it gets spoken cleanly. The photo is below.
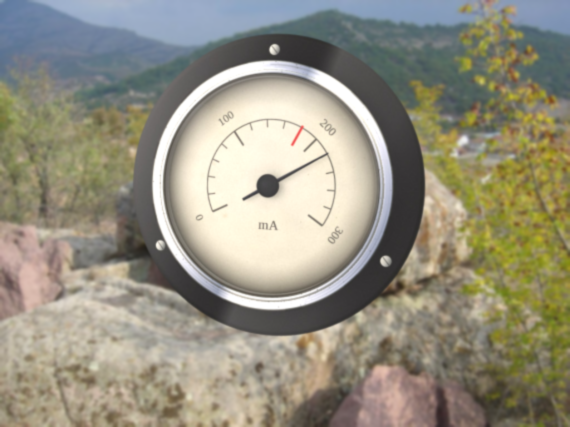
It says {"value": 220, "unit": "mA"}
